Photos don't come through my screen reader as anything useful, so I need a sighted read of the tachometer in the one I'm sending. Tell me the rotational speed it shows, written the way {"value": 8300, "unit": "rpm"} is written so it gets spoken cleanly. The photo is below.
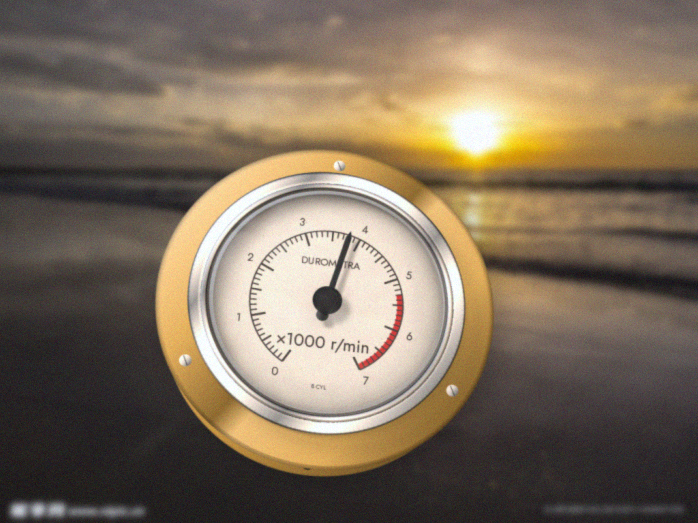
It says {"value": 3800, "unit": "rpm"}
